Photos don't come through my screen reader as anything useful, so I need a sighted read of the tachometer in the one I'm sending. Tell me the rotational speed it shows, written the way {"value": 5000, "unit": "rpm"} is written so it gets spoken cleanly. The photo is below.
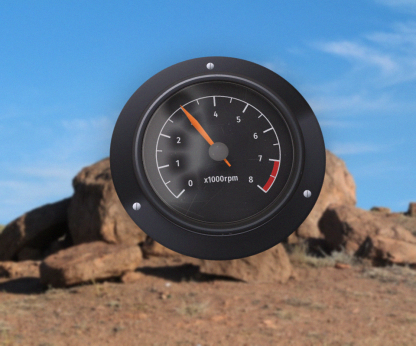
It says {"value": 3000, "unit": "rpm"}
